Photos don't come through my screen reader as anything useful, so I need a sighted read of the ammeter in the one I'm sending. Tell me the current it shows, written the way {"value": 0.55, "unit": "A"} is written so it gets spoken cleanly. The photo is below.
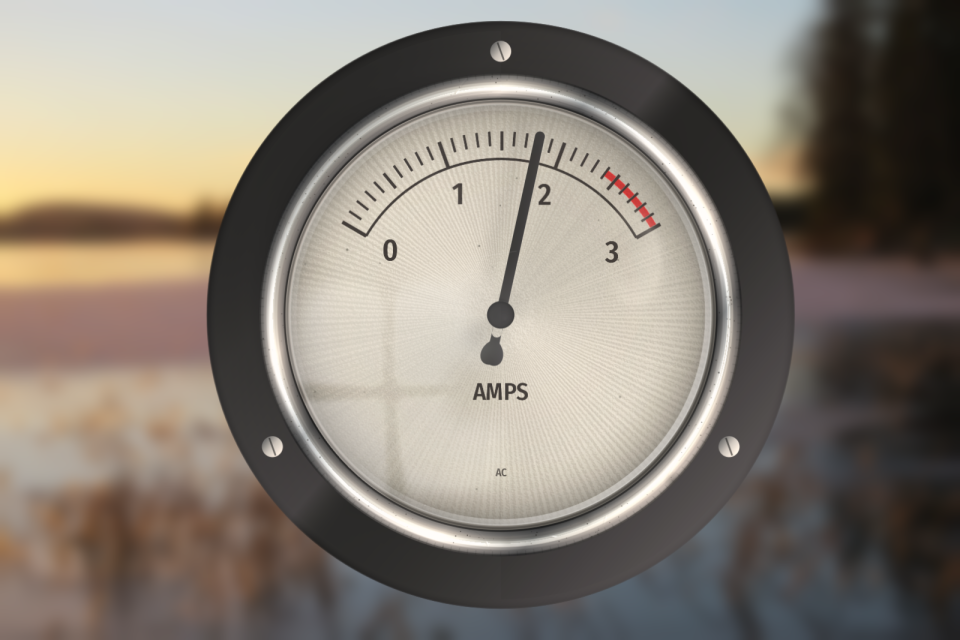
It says {"value": 1.8, "unit": "A"}
